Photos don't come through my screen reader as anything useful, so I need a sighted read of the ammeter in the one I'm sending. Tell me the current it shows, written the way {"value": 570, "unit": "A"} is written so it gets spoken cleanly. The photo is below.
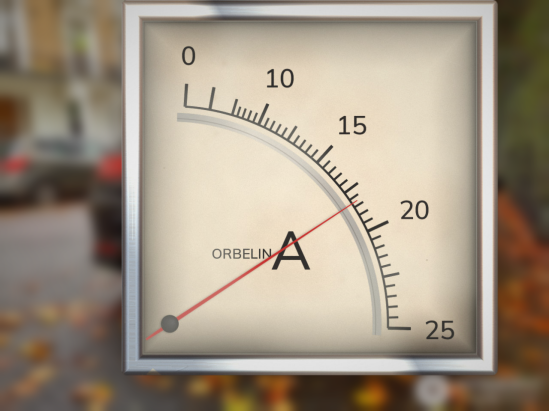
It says {"value": 18.25, "unit": "A"}
